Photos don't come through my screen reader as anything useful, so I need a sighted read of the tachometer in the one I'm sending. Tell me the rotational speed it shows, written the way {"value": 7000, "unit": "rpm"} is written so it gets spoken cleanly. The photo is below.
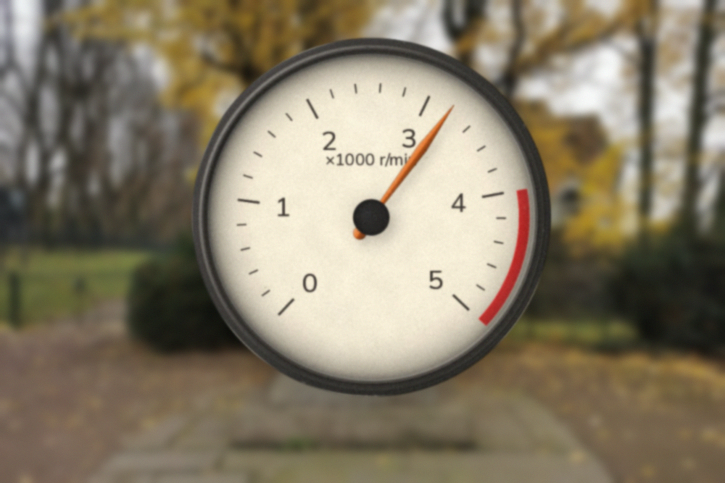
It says {"value": 3200, "unit": "rpm"}
